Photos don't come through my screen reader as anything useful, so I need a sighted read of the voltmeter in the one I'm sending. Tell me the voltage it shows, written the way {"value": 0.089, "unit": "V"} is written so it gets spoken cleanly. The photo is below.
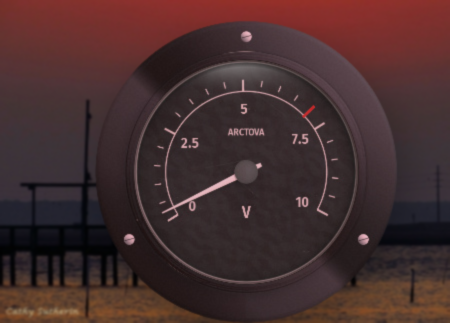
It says {"value": 0.25, "unit": "V"}
